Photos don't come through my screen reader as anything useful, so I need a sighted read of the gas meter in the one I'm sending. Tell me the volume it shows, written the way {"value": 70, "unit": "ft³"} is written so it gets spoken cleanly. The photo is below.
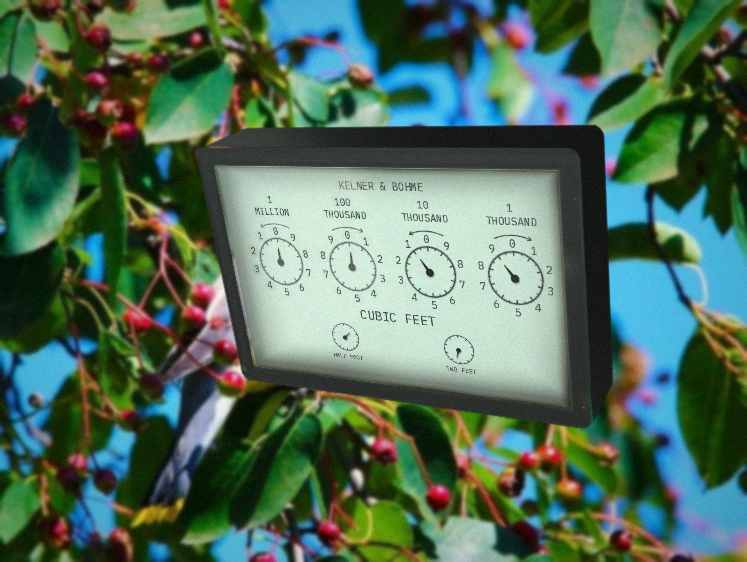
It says {"value": 900, "unit": "ft³"}
